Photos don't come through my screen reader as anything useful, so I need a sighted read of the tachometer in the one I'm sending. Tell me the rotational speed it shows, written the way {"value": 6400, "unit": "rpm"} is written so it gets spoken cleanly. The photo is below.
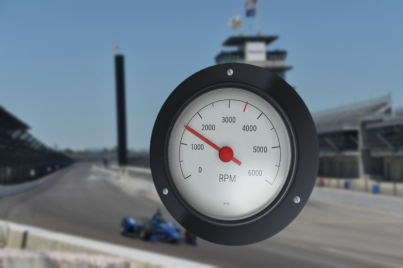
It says {"value": 1500, "unit": "rpm"}
